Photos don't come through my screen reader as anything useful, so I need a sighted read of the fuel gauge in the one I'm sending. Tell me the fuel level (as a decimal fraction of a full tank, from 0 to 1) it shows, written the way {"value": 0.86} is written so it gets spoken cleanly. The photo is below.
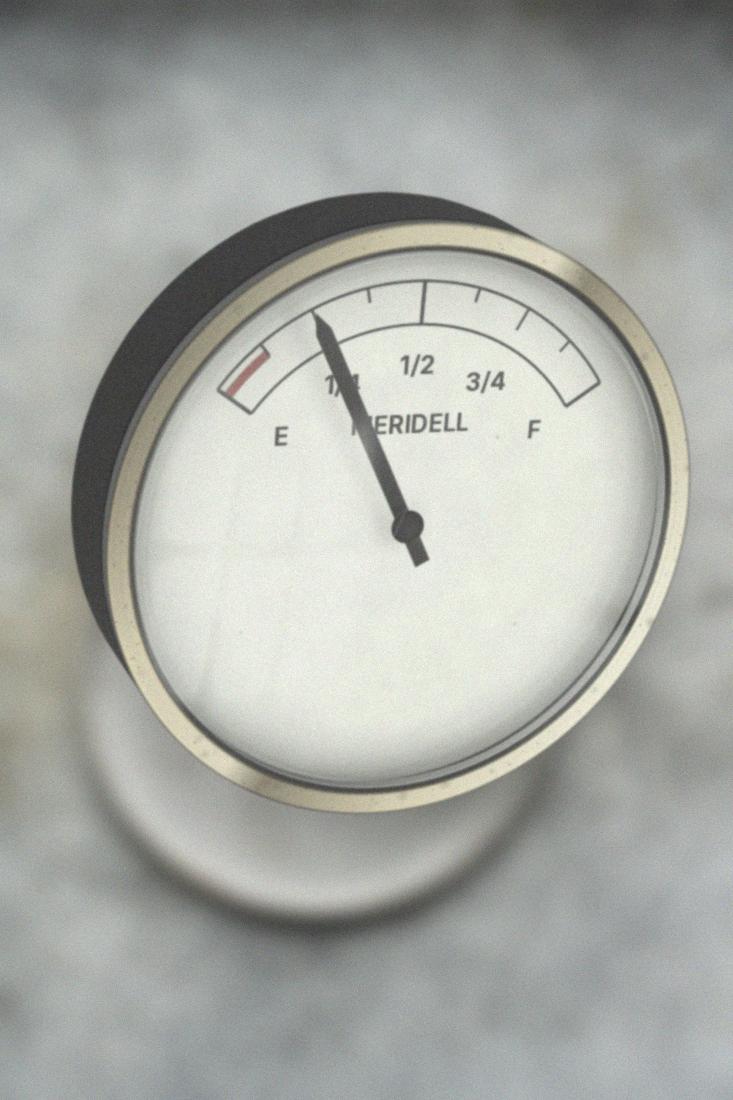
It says {"value": 0.25}
